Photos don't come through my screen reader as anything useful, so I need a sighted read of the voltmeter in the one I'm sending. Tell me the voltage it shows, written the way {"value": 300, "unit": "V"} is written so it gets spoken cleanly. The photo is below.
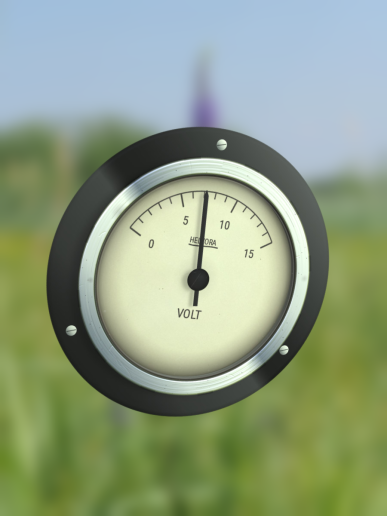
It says {"value": 7, "unit": "V"}
